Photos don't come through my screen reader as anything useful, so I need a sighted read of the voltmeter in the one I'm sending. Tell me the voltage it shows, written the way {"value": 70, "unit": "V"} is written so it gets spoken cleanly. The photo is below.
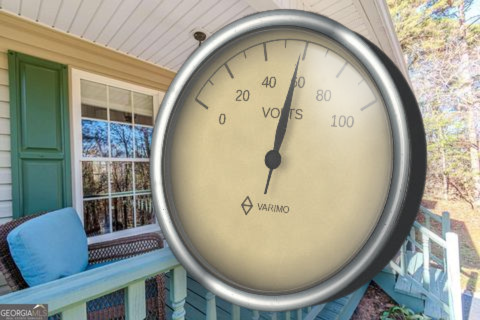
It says {"value": 60, "unit": "V"}
